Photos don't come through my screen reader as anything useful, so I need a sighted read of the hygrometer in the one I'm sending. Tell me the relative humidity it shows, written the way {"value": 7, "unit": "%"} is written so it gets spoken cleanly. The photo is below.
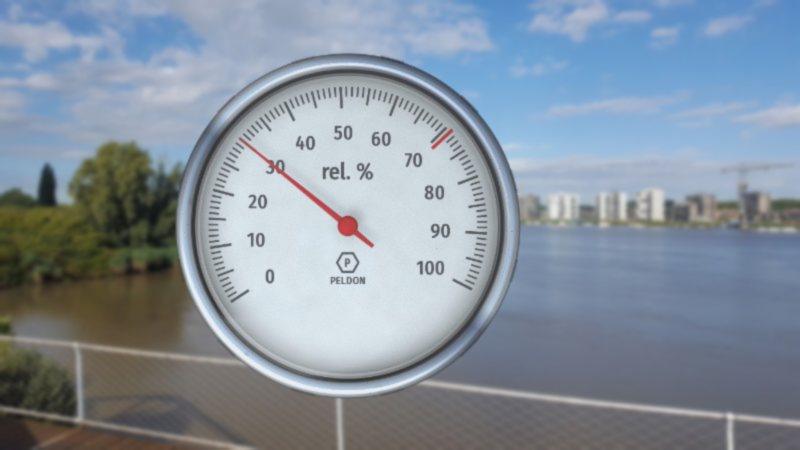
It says {"value": 30, "unit": "%"}
